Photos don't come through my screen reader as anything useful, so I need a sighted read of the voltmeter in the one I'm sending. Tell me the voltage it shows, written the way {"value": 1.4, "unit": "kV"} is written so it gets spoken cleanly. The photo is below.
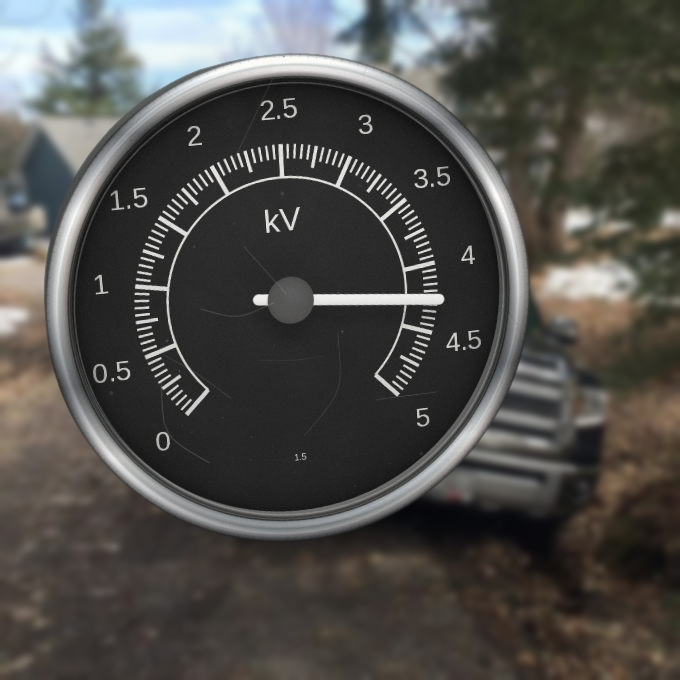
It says {"value": 4.25, "unit": "kV"}
